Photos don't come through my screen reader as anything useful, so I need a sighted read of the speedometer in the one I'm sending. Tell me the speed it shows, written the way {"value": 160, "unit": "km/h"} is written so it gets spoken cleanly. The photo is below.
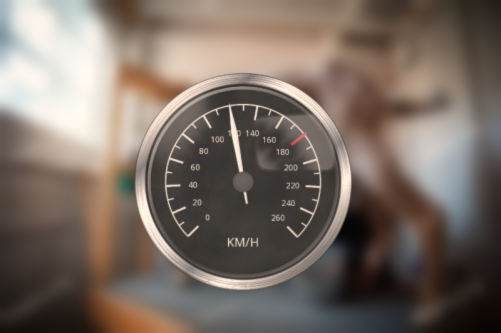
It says {"value": 120, "unit": "km/h"}
